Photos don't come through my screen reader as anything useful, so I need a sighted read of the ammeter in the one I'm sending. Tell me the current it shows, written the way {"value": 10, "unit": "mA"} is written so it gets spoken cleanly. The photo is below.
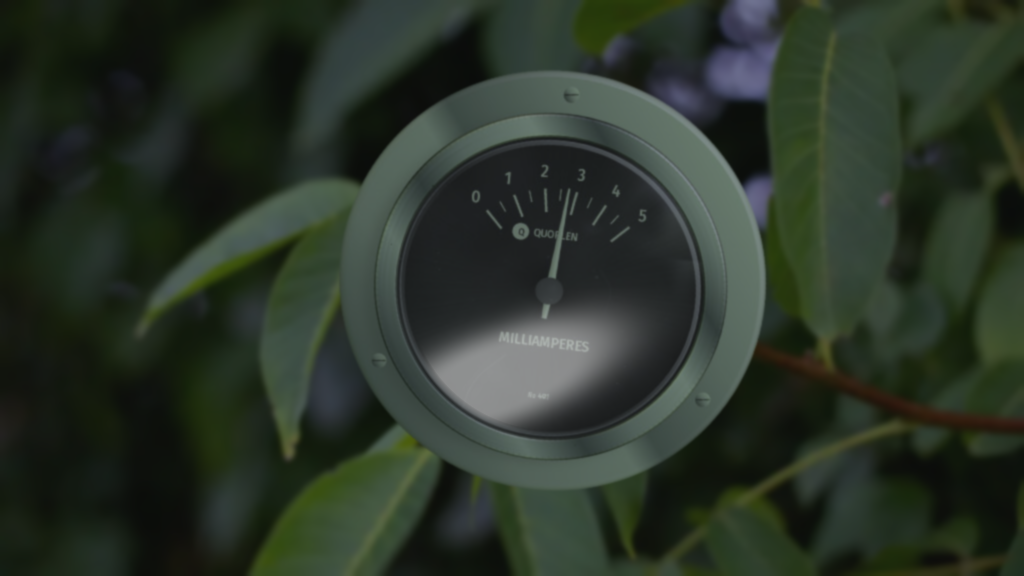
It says {"value": 2.75, "unit": "mA"}
